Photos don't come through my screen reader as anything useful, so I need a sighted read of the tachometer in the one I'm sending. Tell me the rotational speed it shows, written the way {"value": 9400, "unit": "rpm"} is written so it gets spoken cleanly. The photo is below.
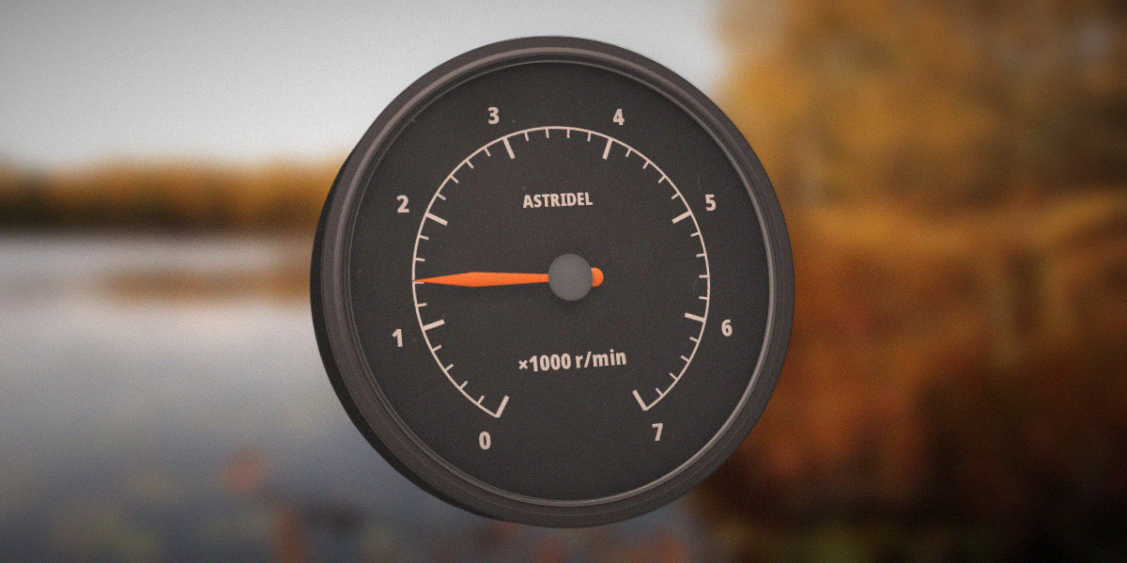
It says {"value": 1400, "unit": "rpm"}
